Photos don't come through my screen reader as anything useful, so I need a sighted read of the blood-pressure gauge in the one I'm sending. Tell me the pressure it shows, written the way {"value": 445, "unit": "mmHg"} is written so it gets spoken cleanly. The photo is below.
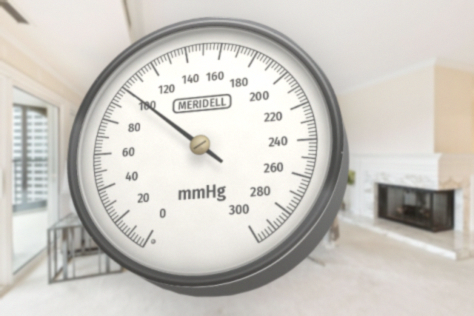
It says {"value": 100, "unit": "mmHg"}
